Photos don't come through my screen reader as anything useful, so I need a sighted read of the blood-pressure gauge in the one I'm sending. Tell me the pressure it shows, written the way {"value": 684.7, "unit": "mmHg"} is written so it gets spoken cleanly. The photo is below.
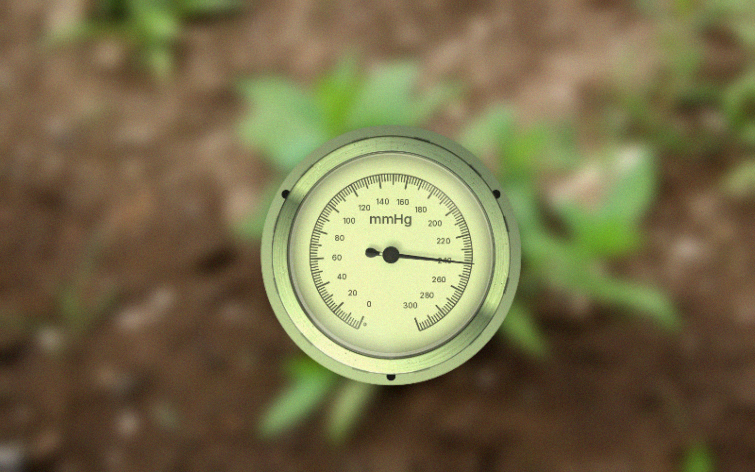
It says {"value": 240, "unit": "mmHg"}
